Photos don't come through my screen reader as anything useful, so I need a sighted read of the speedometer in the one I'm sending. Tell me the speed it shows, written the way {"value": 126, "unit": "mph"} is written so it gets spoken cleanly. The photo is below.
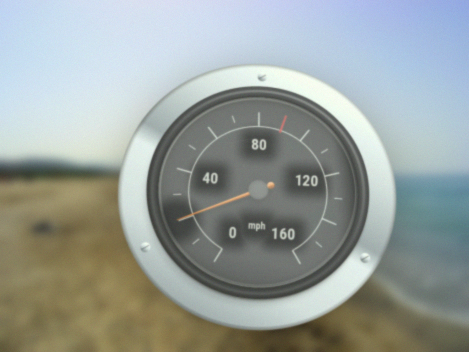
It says {"value": 20, "unit": "mph"}
